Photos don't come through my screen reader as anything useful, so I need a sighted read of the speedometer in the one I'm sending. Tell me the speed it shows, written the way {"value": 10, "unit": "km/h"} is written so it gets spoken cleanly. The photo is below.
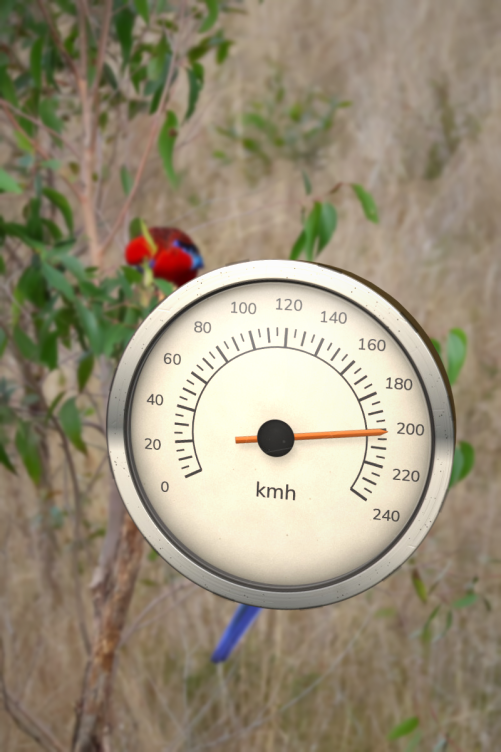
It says {"value": 200, "unit": "km/h"}
